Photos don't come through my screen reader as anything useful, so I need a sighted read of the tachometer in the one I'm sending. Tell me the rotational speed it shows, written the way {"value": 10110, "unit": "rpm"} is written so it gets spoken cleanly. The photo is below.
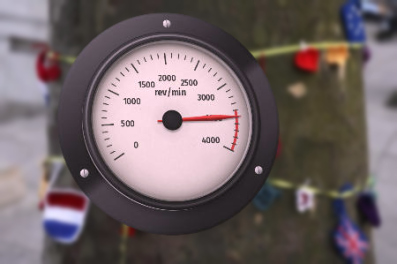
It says {"value": 3500, "unit": "rpm"}
